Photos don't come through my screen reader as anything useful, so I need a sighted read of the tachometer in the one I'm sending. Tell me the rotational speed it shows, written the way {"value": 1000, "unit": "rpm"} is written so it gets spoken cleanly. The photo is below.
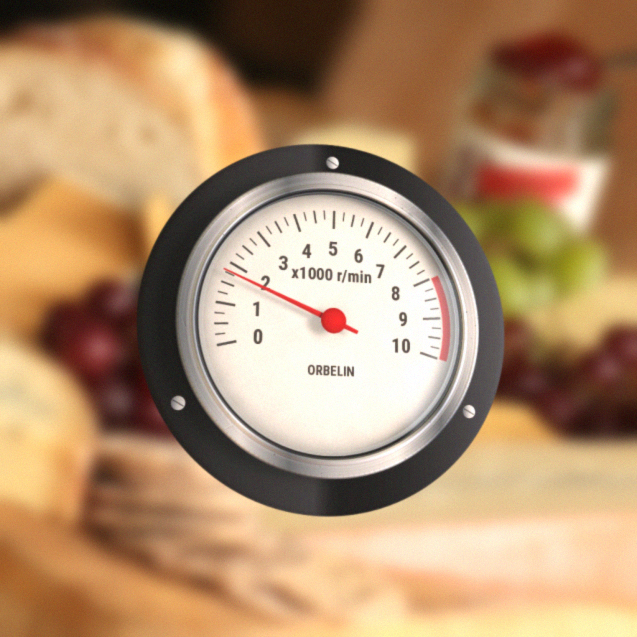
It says {"value": 1750, "unit": "rpm"}
